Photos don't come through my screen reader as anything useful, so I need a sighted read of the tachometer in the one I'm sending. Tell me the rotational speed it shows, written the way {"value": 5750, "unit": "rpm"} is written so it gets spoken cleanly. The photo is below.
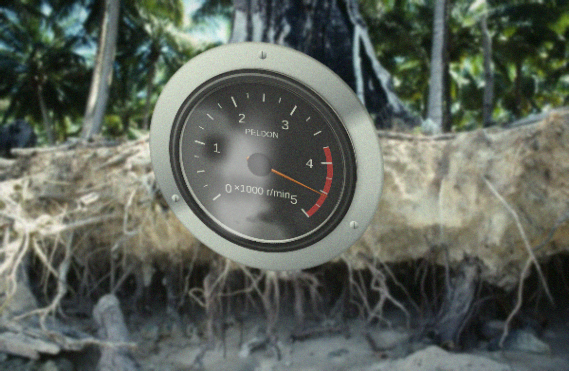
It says {"value": 4500, "unit": "rpm"}
